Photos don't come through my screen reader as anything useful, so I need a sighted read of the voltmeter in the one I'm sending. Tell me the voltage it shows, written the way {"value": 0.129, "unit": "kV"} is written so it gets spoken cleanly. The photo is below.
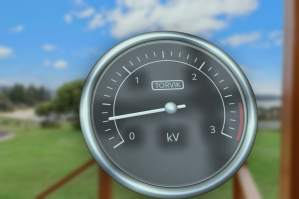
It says {"value": 0.3, "unit": "kV"}
